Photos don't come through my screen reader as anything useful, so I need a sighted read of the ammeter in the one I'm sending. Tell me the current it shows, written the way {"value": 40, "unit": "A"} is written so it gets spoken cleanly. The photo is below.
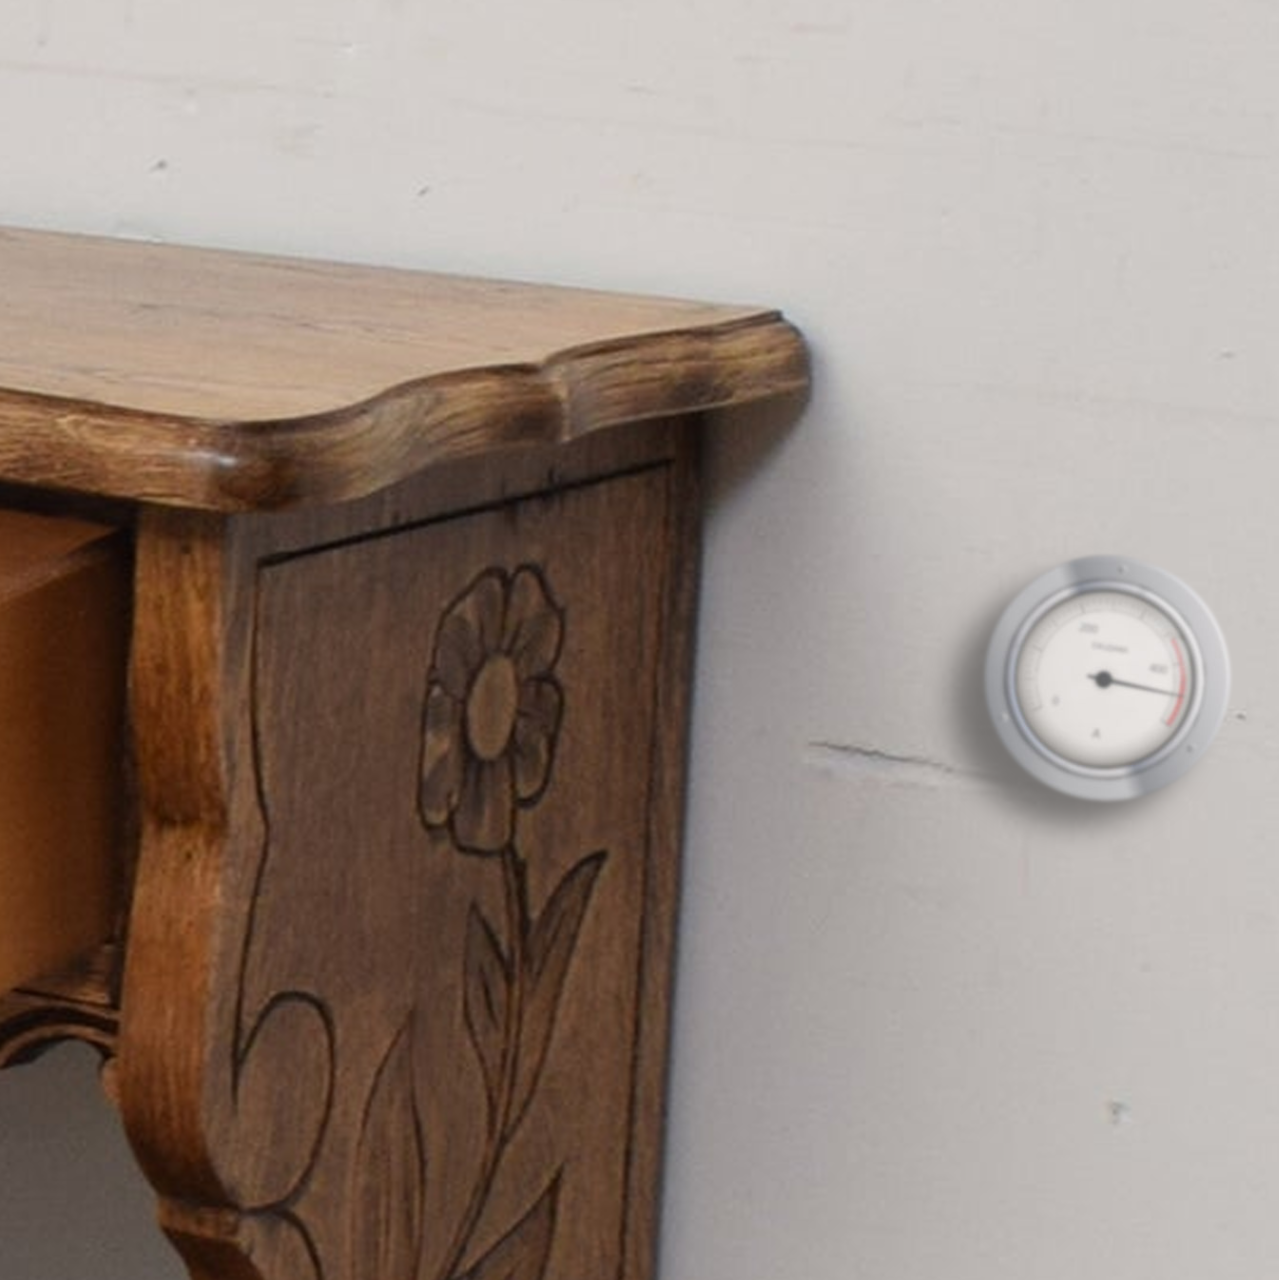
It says {"value": 450, "unit": "A"}
